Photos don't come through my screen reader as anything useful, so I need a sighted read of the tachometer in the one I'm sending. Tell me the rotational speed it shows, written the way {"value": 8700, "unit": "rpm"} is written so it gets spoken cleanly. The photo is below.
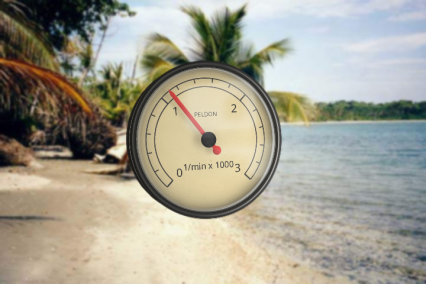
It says {"value": 1100, "unit": "rpm"}
